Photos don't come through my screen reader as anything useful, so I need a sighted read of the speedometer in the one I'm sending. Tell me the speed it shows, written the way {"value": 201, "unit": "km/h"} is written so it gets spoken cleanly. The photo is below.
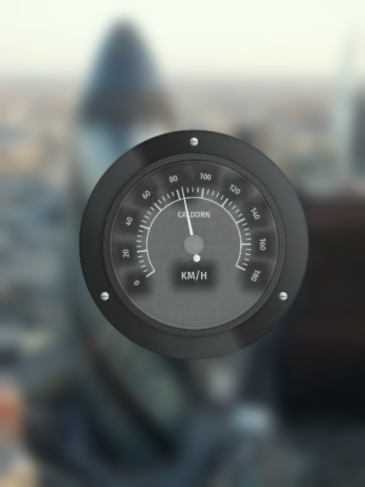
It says {"value": 84, "unit": "km/h"}
